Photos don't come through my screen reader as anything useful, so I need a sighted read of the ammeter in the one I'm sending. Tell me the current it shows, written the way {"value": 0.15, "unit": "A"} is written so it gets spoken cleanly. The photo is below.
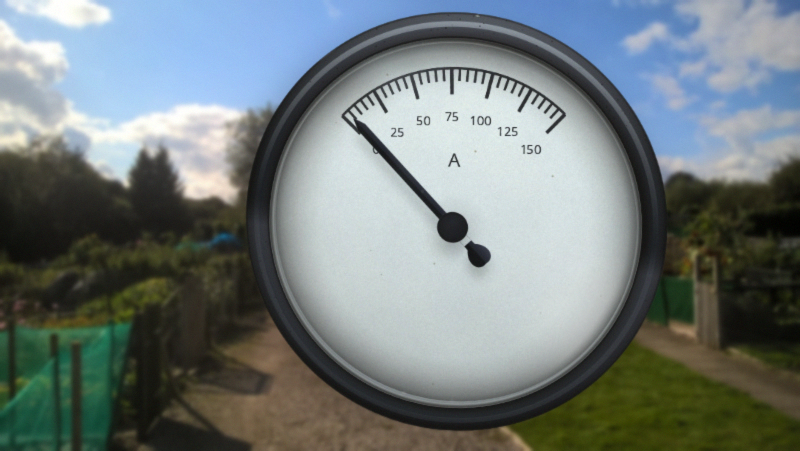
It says {"value": 5, "unit": "A"}
